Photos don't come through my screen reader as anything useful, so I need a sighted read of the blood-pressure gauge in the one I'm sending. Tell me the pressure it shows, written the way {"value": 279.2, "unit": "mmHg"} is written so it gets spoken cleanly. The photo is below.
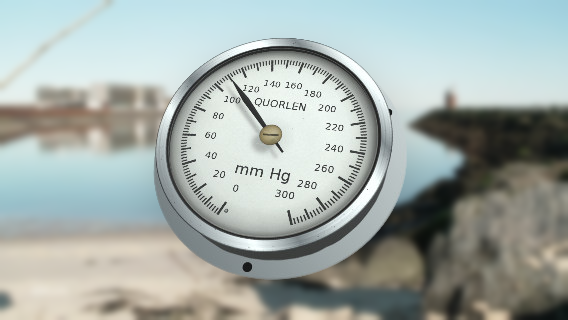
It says {"value": 110, "unit": "mmHg"}
